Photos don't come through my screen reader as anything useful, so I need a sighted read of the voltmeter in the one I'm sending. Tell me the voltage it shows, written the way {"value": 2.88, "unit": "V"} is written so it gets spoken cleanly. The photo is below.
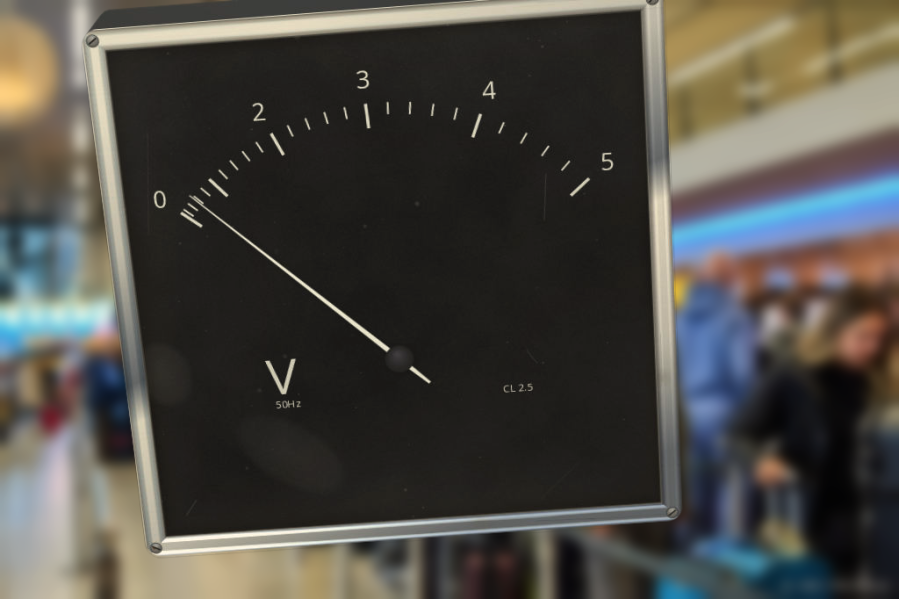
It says {"value": 0.6, "unit": "V"}
